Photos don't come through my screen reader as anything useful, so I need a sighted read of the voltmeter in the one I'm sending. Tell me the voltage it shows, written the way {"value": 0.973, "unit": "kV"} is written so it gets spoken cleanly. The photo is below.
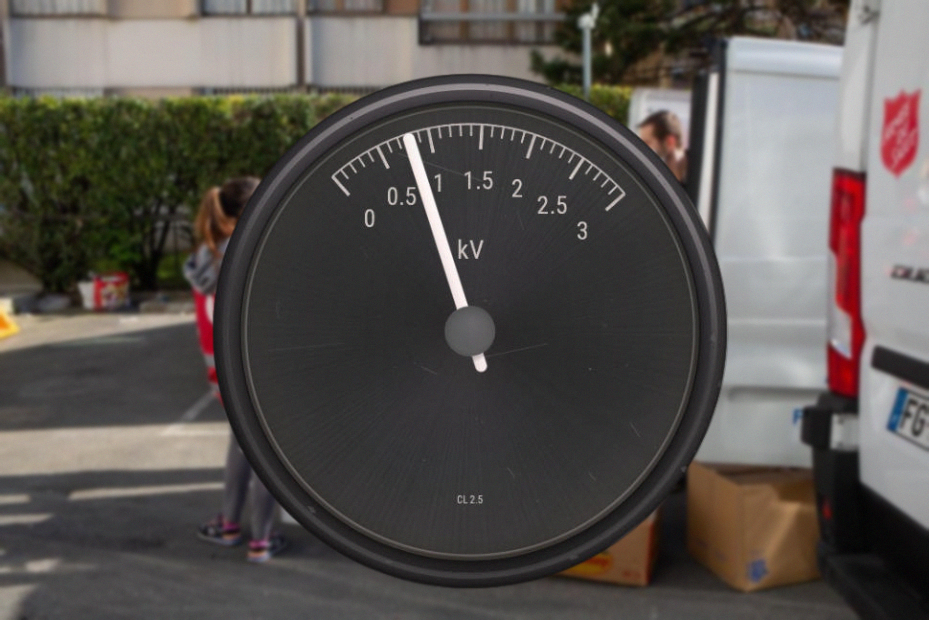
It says {"value": 0.8, "unit": "kV"}
